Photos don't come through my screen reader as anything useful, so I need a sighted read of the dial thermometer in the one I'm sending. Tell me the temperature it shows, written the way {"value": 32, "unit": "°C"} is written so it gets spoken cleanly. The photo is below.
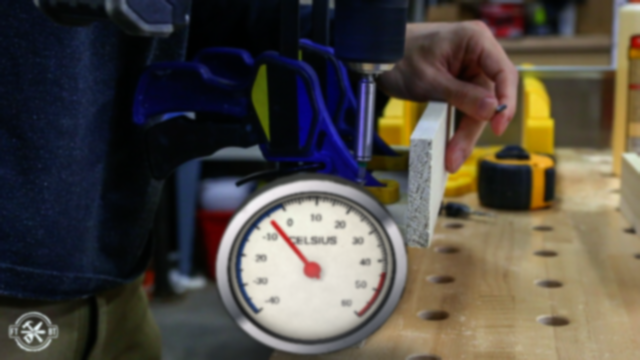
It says {"value": -5, "unit": "°C"}
